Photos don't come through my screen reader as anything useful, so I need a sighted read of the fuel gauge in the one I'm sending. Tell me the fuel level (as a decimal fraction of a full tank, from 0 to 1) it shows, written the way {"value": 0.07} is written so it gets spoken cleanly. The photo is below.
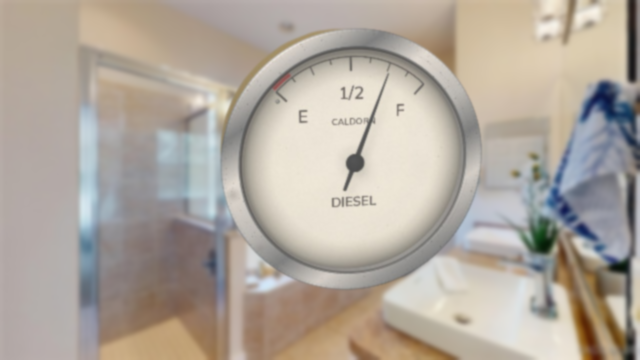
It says {"value": 0.75}
